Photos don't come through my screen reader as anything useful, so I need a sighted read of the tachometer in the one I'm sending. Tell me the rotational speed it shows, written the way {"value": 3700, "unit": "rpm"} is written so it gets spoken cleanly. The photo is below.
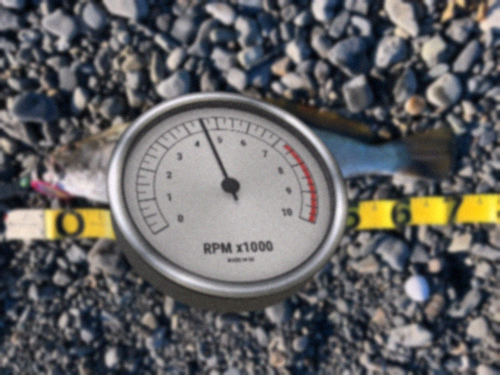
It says {"value": 4500, "unit": "rpm"}
